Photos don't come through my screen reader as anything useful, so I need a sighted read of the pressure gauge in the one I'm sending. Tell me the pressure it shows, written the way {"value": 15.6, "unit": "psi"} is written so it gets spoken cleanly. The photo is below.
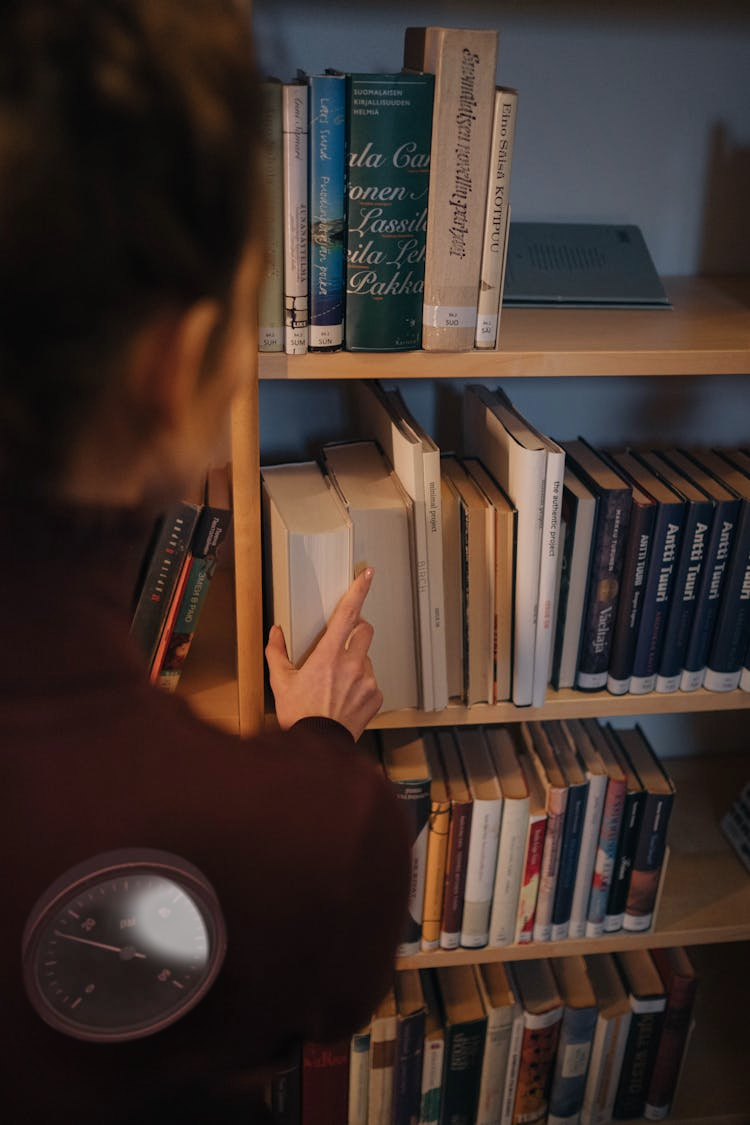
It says {"value": 16, "unit": "psi"}
